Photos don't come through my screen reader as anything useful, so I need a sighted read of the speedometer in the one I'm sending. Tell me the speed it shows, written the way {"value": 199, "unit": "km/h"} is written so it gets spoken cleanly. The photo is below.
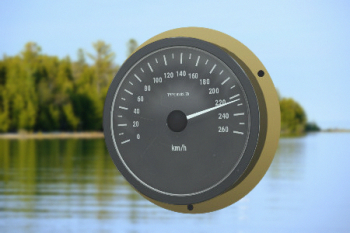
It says {"value": 225, "unit": "km/h"}
